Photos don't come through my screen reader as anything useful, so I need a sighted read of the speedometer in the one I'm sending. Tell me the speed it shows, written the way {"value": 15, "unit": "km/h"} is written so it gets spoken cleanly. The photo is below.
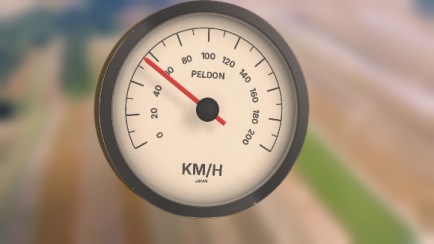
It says {"value": 55, "unit": "km/h"}
